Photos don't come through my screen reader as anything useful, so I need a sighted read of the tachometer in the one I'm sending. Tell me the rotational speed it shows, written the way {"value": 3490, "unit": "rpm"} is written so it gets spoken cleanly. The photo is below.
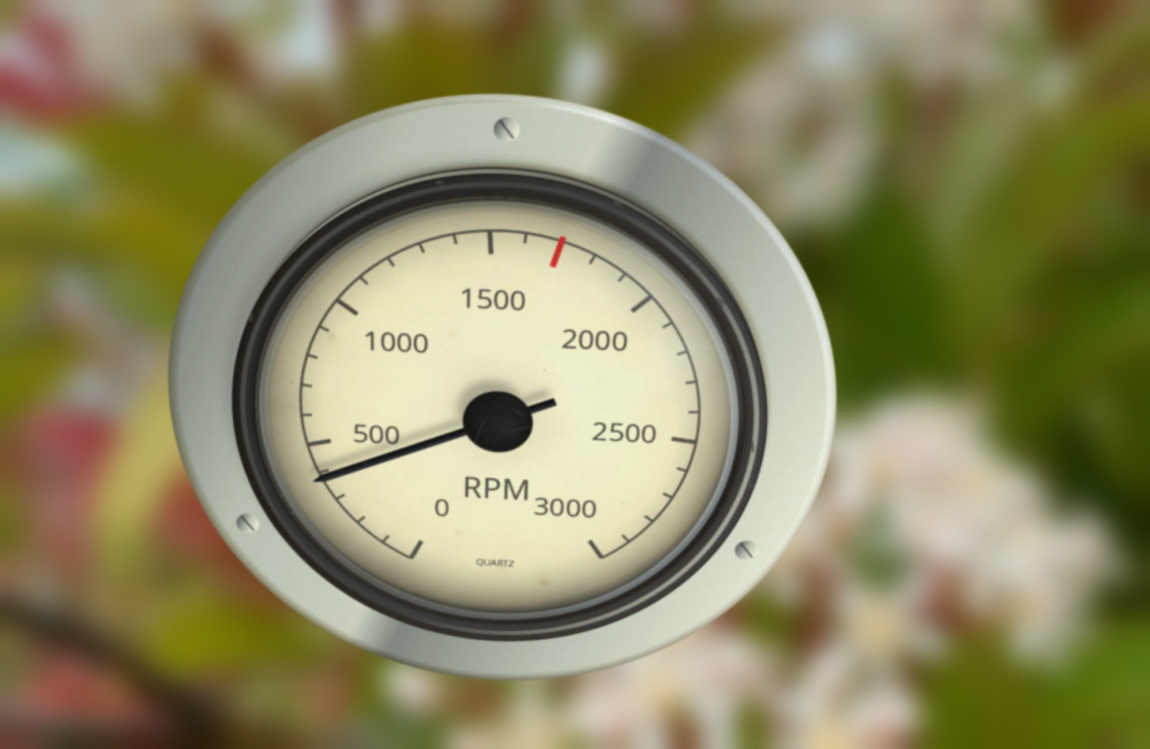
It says {"value": 400, "unit": "rpm"}
